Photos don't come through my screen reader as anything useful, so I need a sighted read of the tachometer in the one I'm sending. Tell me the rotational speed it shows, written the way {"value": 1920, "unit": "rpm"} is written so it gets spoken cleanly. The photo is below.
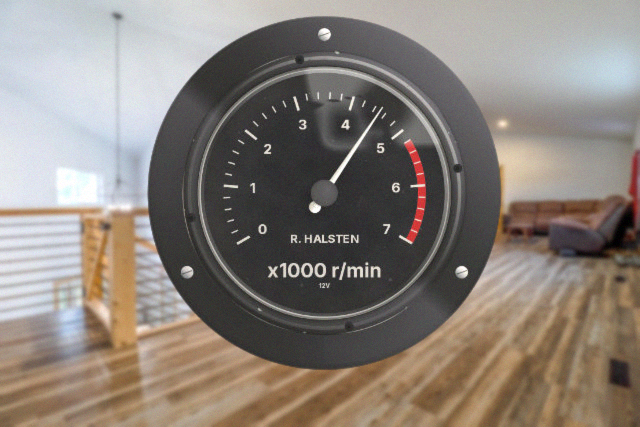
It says {"value": 4500, "unit": "rpm"}
